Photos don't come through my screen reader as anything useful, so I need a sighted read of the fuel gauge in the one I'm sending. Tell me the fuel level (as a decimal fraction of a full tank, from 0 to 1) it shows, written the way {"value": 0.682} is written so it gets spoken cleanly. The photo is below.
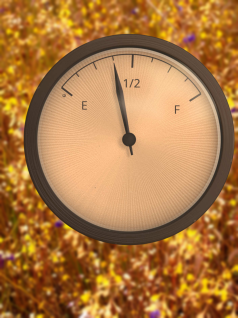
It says {"value": 0.375}
